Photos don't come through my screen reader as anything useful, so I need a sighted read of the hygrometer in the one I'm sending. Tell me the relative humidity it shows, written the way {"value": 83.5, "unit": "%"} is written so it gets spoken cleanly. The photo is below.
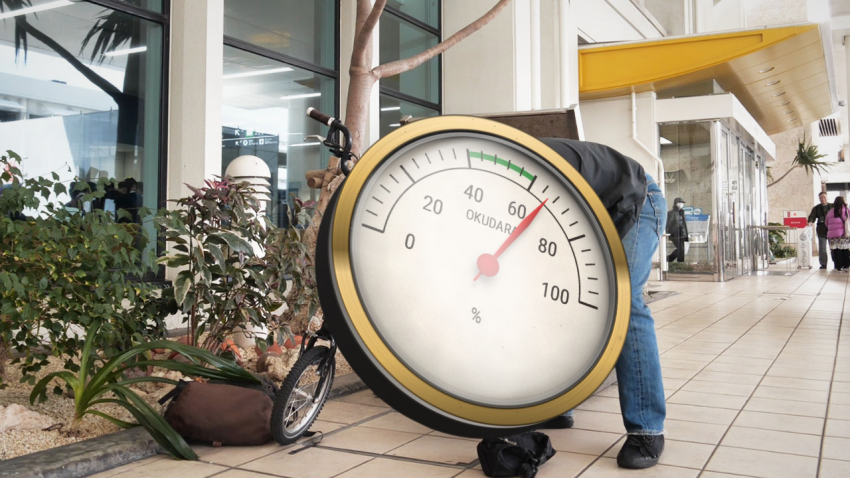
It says {"value": 66, "unit": "%"}
